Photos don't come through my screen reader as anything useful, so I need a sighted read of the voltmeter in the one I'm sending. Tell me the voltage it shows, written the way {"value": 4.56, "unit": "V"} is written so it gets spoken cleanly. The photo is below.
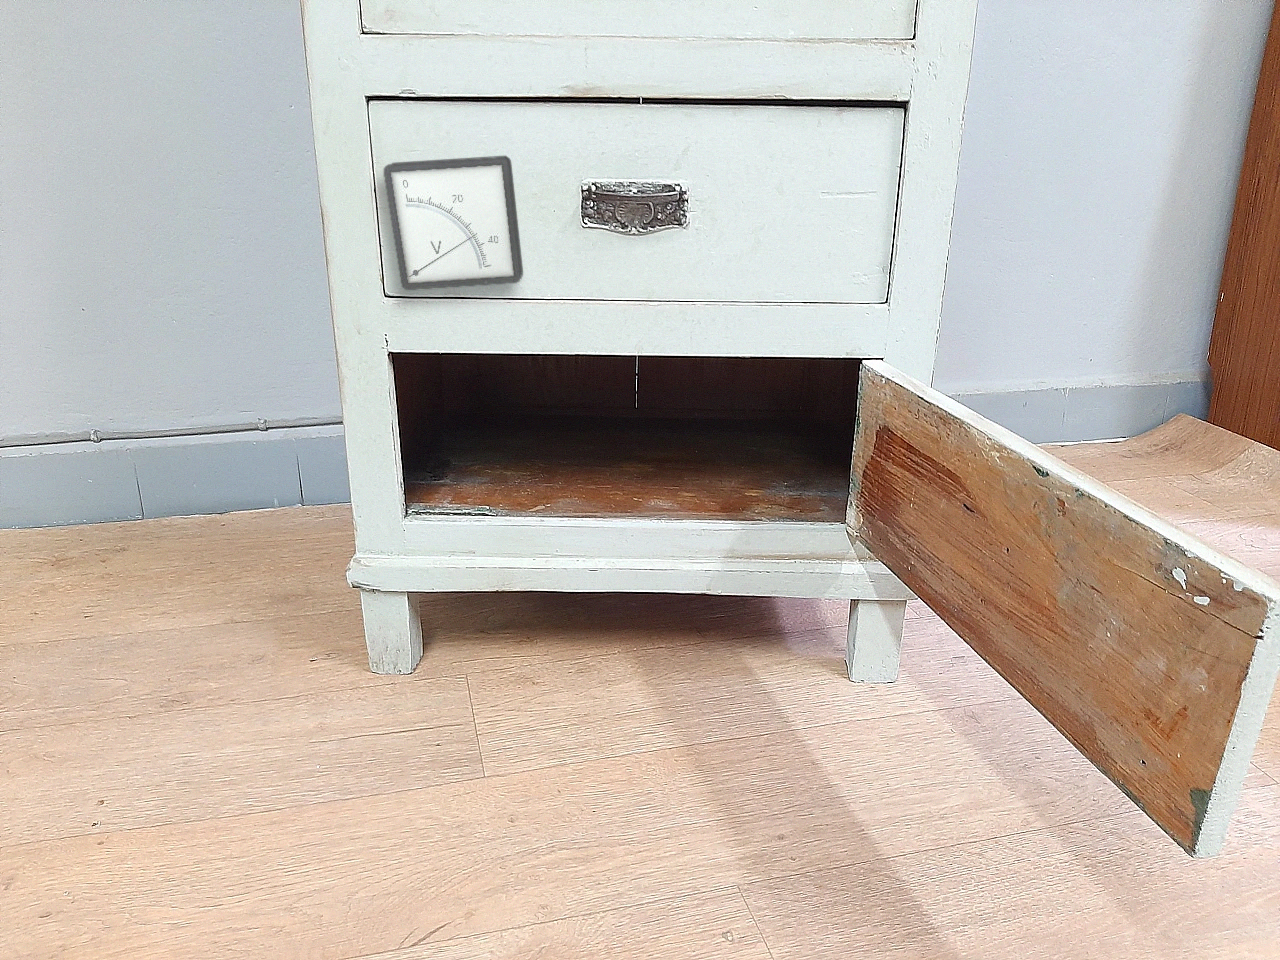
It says {"value": 35, "unit": "V"}
